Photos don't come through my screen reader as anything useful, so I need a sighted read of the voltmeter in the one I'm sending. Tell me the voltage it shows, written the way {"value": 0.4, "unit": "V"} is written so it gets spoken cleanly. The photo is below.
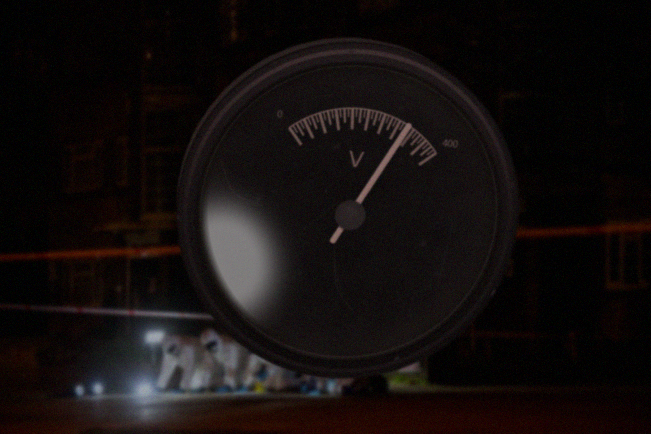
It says {"value": 300, "unit": "V"}
